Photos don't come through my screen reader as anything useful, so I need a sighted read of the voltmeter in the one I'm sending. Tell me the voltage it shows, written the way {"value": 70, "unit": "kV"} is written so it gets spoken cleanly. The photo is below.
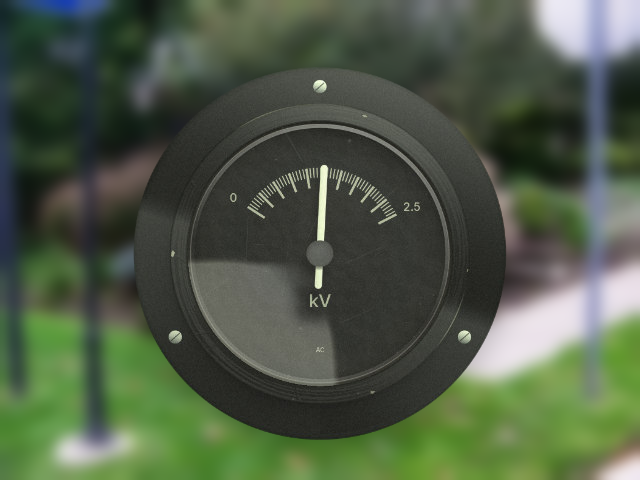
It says {"value": 1.25, "unit": "kV"}
